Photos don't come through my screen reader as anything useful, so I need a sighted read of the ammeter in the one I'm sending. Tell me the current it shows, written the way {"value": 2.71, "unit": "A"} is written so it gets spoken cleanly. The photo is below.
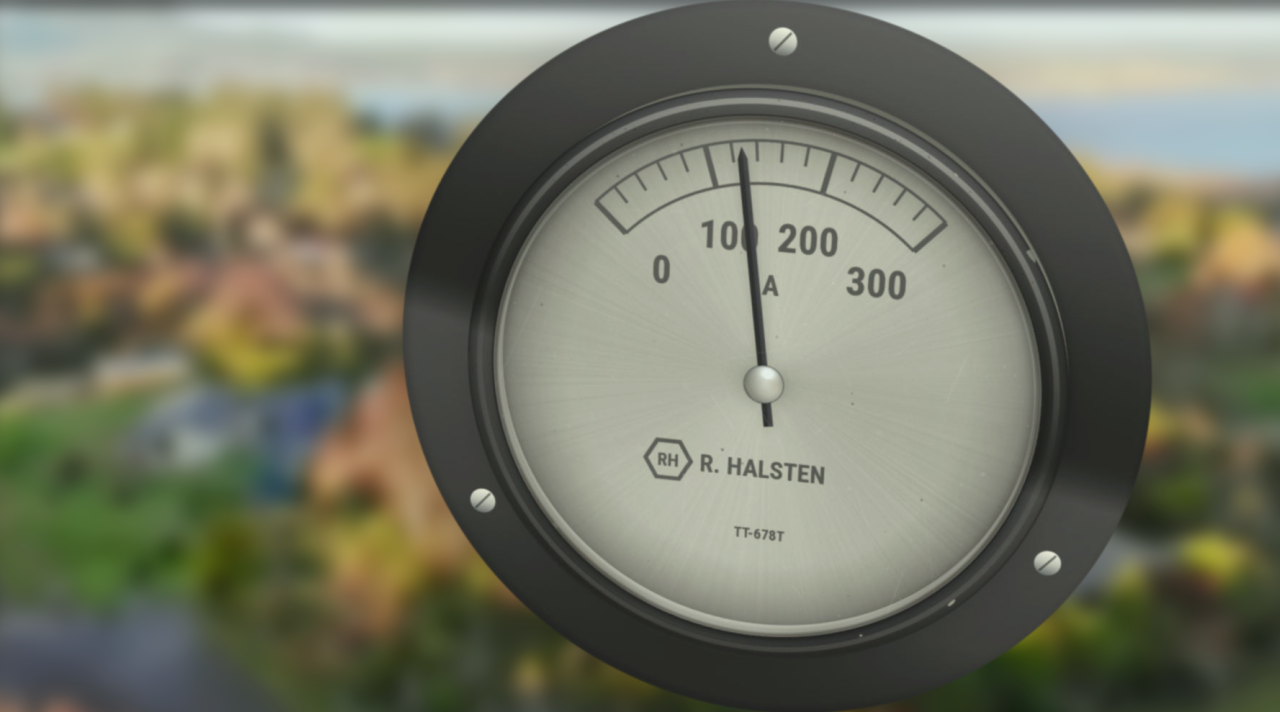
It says {"value": 130, "unit": "A"}
